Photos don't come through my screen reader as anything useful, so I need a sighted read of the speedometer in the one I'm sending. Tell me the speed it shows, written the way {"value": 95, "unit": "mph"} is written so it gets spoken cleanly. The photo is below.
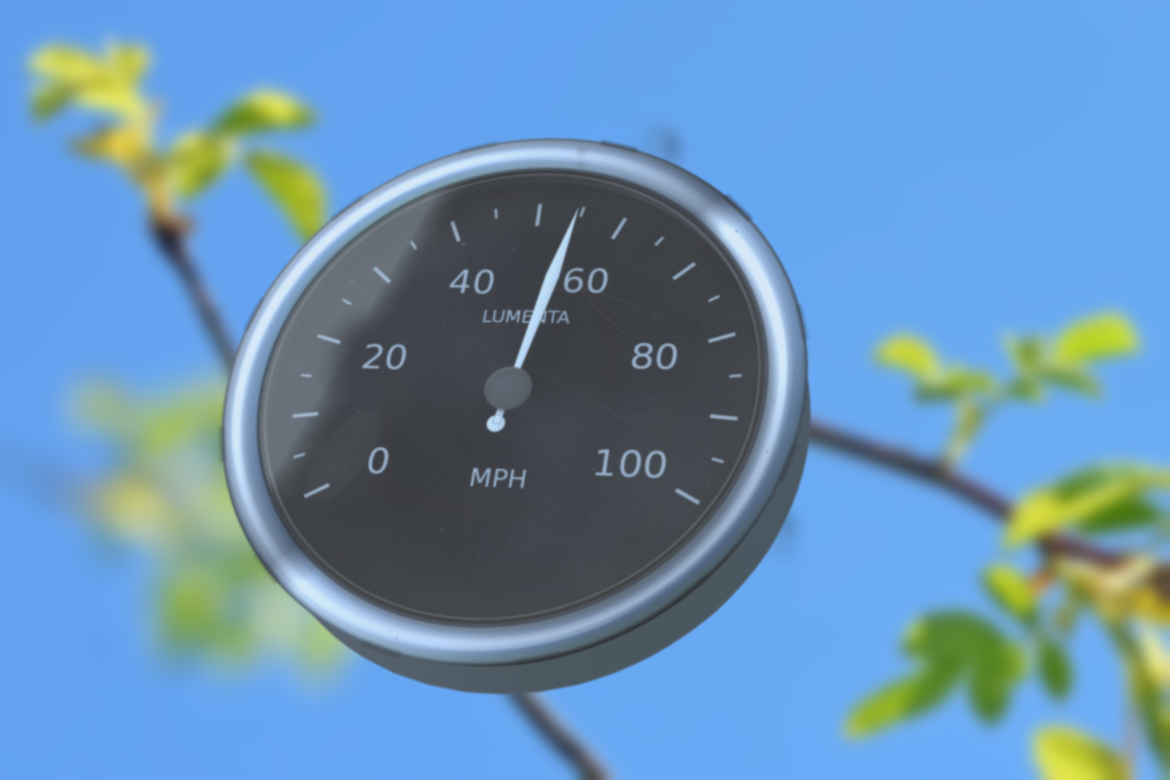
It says {"value": 55, "unit": "mph"}
